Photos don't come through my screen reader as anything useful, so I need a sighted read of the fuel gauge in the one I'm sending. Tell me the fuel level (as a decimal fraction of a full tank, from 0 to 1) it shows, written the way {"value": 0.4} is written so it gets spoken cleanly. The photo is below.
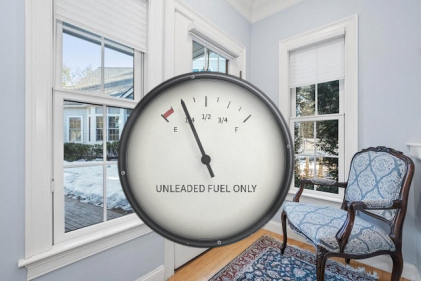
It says {"value": 0.25}
